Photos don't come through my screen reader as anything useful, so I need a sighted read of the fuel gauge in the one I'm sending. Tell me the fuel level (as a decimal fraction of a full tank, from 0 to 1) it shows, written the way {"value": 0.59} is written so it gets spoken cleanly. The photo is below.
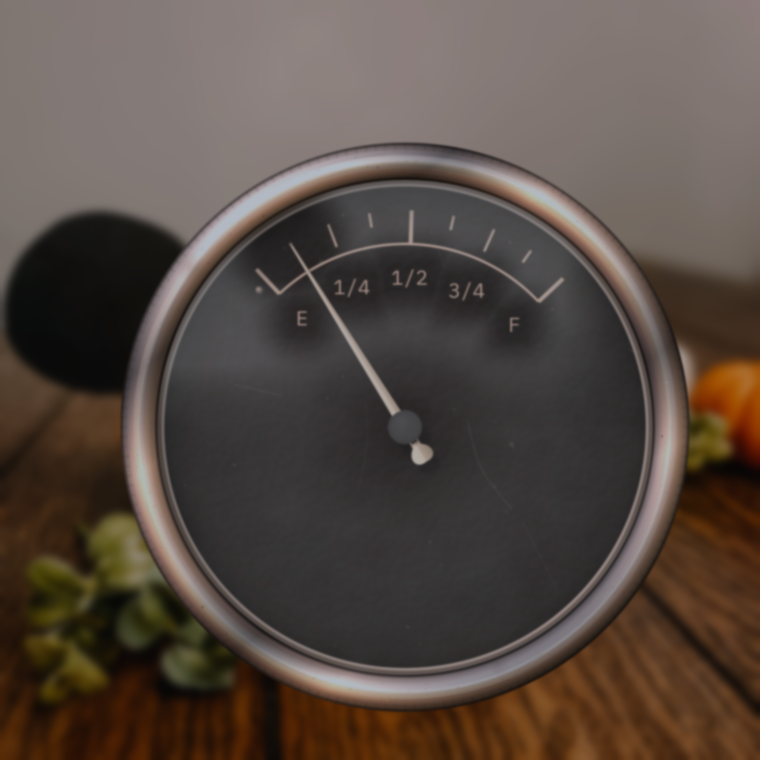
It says {"value": 0.125}
